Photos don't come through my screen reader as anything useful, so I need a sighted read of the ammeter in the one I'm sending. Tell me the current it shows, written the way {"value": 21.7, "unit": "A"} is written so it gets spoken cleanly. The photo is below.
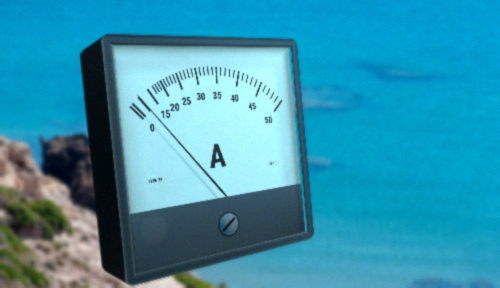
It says {"value": 10, "unit": "A"}
